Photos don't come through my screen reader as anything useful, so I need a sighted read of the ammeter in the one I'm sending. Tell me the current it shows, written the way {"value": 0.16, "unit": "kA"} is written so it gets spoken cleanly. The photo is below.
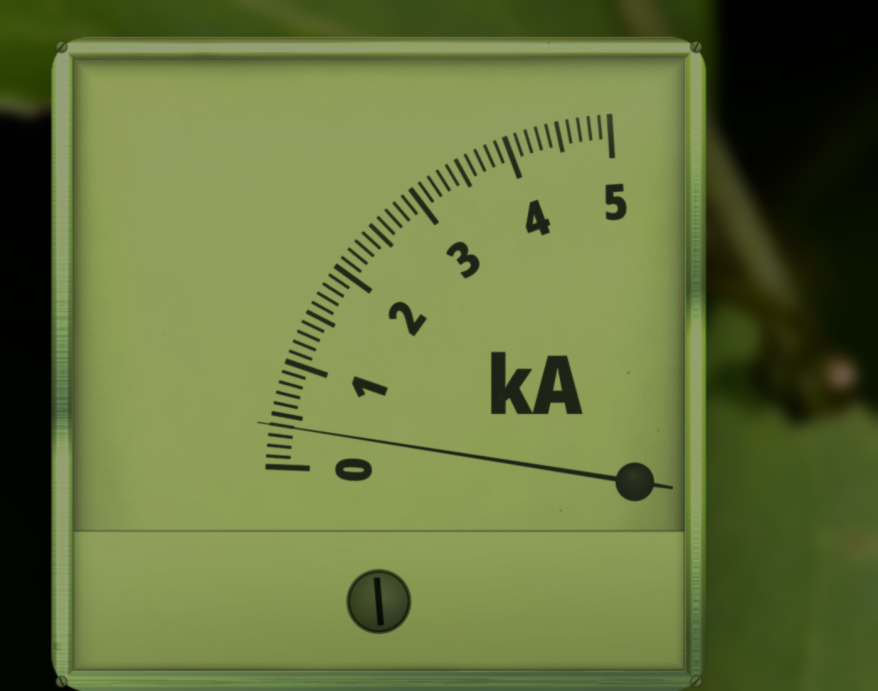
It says {"value": 0.4, "unit": "kA"}
